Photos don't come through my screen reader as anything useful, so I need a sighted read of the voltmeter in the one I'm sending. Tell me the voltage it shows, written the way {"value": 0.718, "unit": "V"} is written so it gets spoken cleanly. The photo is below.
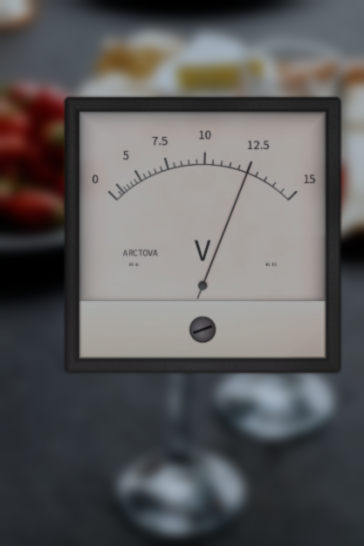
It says {"value": 12.5, "unit": "V"}
